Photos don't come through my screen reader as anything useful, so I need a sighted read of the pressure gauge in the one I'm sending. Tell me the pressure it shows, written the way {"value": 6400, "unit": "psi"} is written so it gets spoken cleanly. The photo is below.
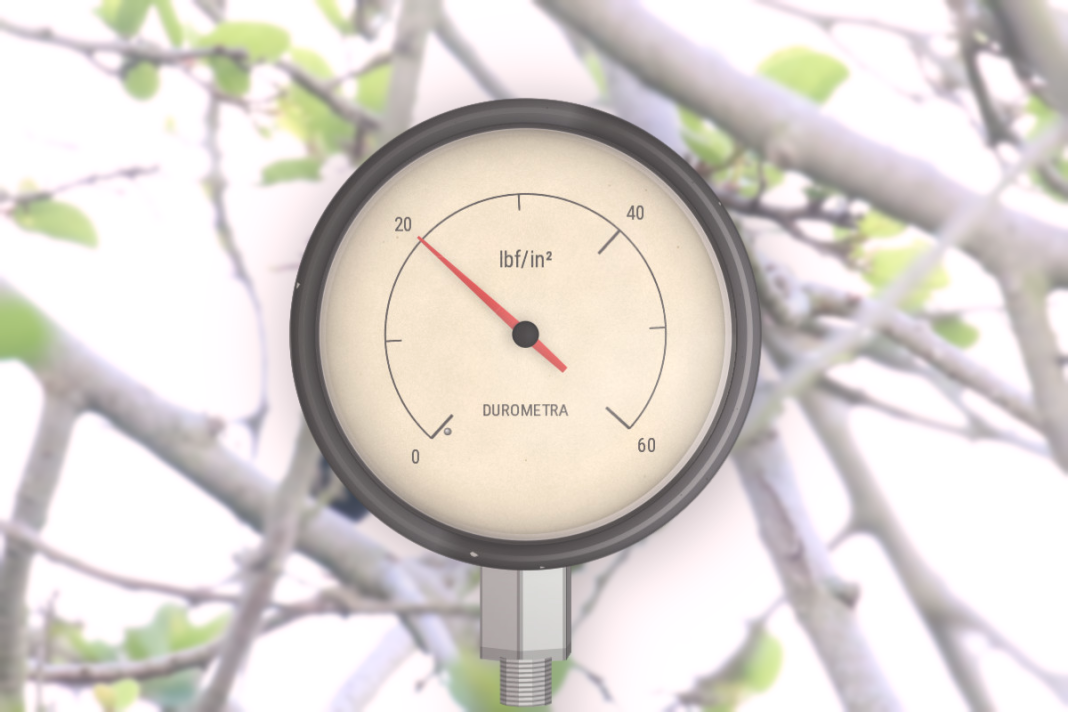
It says {"value": 20, "unit": "psi"}
